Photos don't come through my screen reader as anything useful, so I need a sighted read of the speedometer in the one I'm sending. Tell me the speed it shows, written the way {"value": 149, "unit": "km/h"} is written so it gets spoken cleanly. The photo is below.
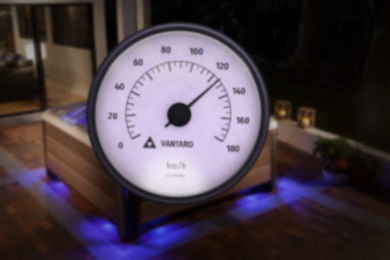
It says {"value": 125, "unit": "km/h"}
